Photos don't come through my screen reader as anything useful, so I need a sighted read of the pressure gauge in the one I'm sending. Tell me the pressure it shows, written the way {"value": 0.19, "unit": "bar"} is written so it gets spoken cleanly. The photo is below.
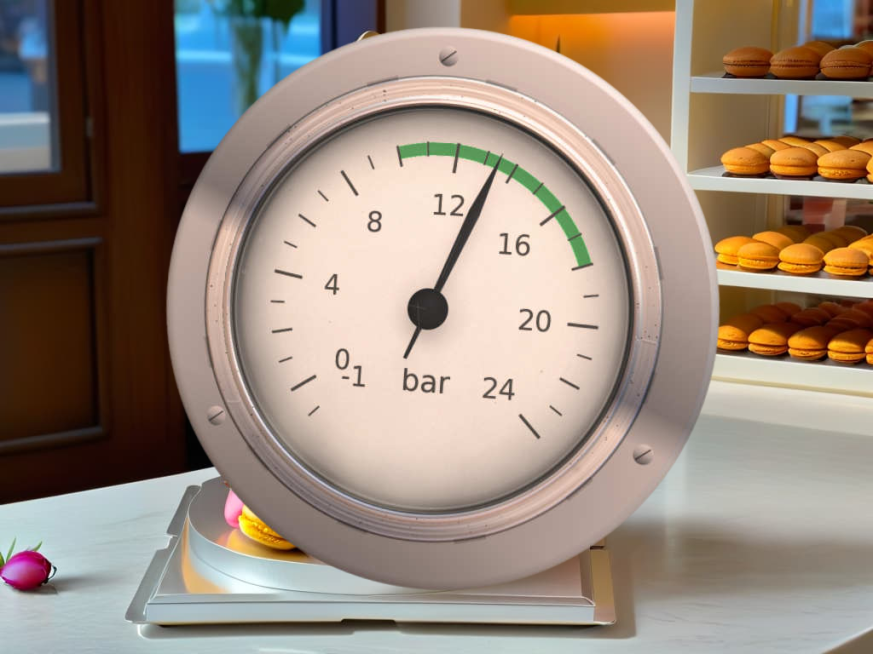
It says {"value": 13.5, "unit": "bar"}
